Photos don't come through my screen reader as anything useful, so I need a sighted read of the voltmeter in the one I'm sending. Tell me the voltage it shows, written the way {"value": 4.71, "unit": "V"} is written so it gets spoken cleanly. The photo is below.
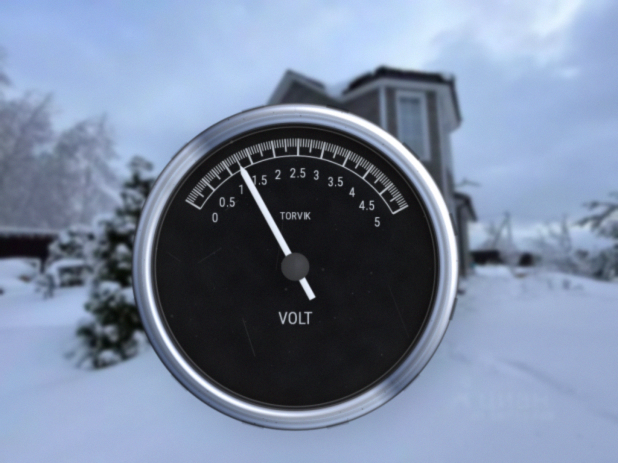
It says {"value": 1.25, "unit": "V"}
